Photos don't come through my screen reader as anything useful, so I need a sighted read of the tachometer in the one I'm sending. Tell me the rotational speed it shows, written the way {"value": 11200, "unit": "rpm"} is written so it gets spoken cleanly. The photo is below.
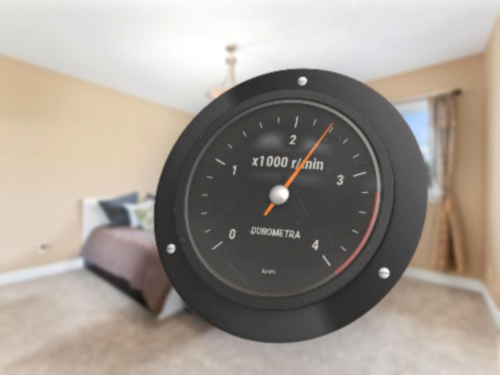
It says {"value": 2400, "unit": "rpm"}
